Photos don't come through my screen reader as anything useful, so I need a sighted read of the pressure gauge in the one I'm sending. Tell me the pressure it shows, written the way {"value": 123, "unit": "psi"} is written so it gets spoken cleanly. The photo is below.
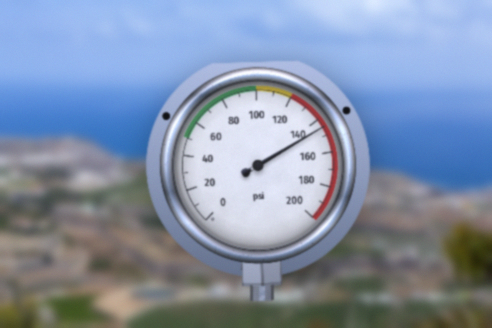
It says {"value": 145, "unit": "psi"}
